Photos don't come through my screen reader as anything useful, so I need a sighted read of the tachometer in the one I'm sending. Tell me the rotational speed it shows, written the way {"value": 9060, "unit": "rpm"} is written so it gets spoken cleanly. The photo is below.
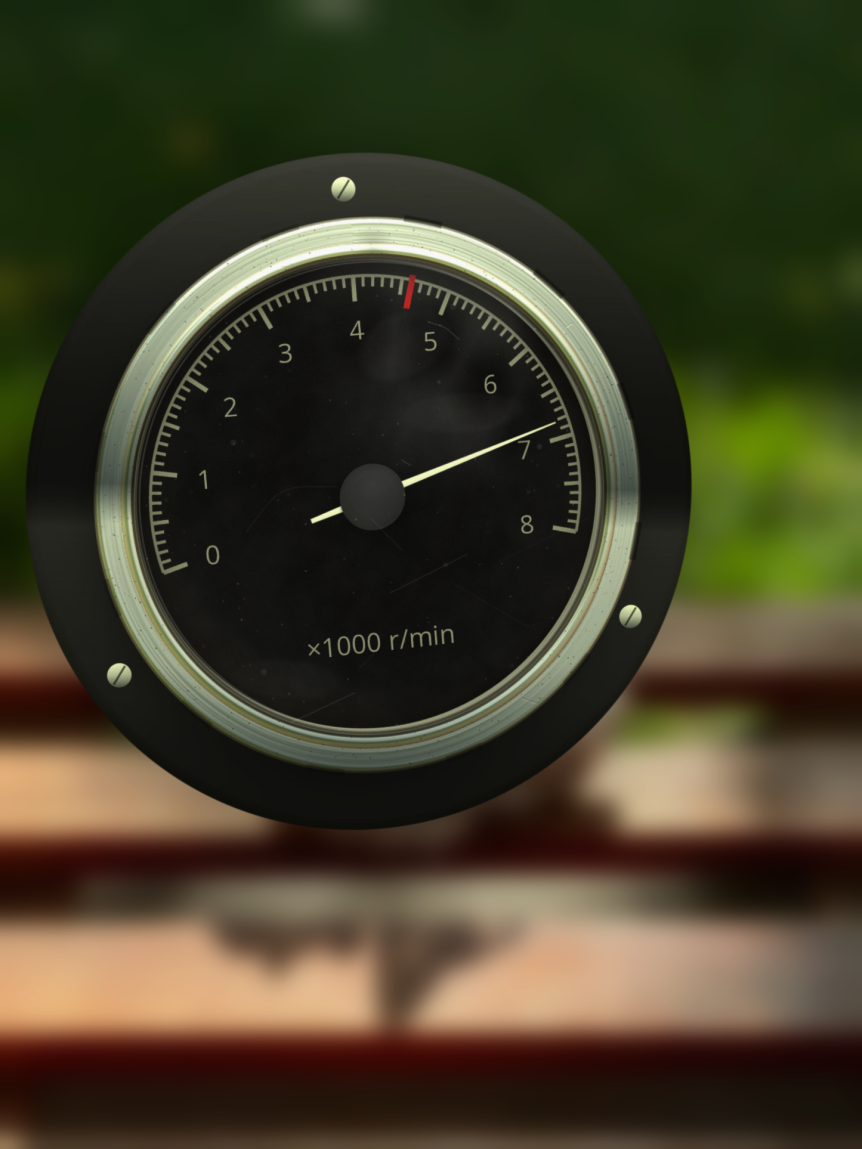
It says {"value": 6800, "unit": "rpm"}
